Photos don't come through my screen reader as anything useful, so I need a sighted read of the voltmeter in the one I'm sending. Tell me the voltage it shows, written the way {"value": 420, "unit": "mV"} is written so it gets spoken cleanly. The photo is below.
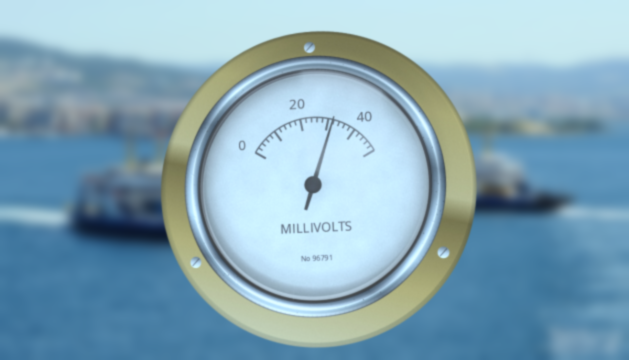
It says {"value": 32, "unit": "mV"}
